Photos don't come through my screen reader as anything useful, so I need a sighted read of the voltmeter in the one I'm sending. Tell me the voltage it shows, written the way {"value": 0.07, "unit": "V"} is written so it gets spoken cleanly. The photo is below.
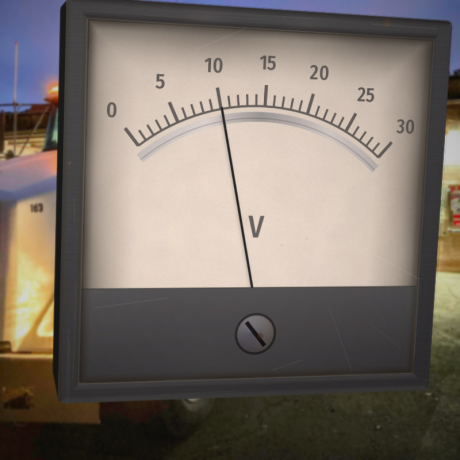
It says {"value": 10, "unit": "V"}
